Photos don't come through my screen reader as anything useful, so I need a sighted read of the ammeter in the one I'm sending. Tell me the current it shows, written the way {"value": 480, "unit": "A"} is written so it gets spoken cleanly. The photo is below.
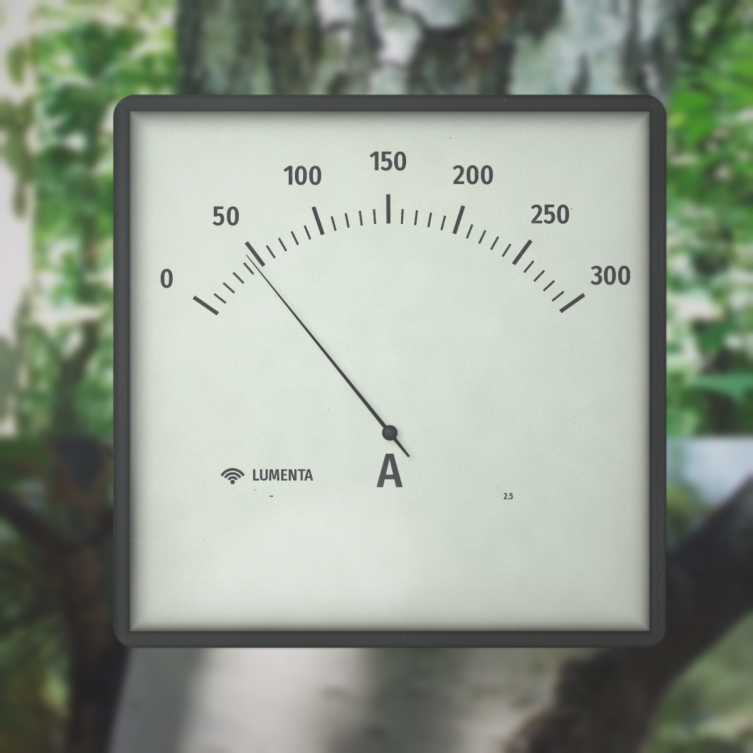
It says {"value": 45, "unit": "A"}
